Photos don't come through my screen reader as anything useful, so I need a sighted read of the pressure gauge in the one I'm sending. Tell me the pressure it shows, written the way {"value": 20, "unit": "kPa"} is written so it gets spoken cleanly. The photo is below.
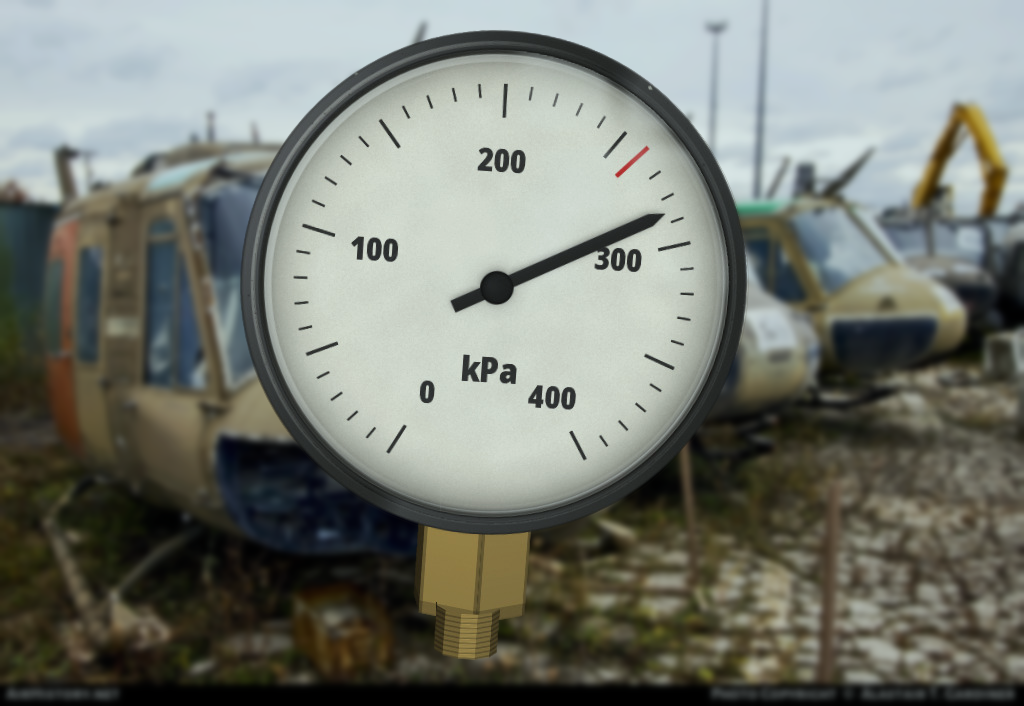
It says {"value": 285, "unit": "kPa"}
